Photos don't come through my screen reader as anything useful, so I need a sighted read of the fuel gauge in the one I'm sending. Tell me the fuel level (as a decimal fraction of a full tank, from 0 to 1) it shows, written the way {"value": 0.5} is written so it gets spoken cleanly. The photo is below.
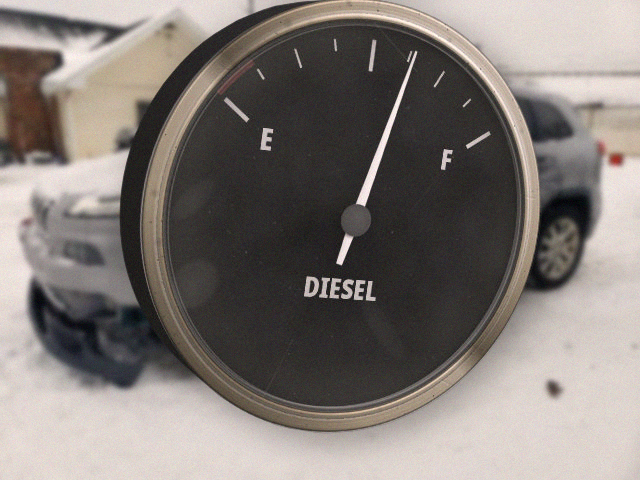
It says {"value": 0.625}
